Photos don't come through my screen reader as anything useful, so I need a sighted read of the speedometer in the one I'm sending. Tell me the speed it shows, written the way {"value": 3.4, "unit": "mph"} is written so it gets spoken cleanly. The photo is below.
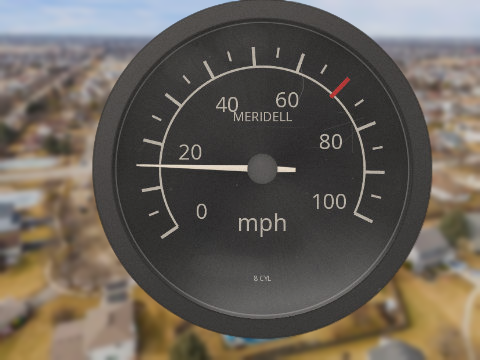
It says {"value": 15, "unit": "mph"}
